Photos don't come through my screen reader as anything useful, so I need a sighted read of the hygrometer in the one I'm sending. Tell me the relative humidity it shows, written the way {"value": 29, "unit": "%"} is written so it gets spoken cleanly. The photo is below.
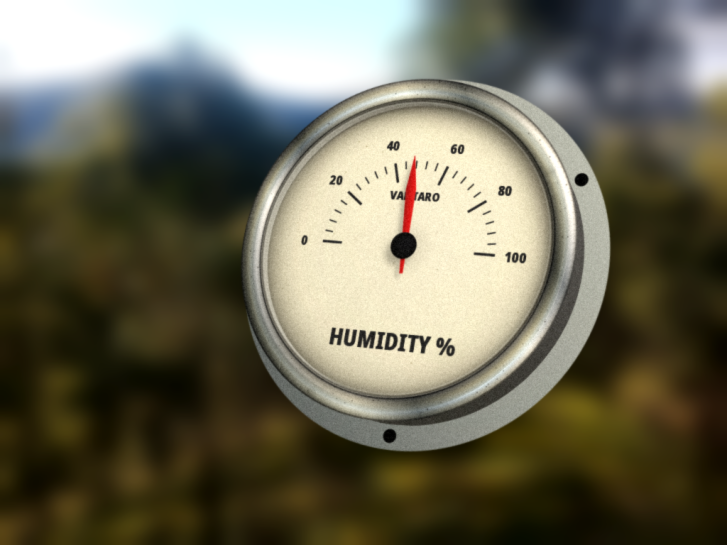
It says {"value": 48, "unit": "%"}
